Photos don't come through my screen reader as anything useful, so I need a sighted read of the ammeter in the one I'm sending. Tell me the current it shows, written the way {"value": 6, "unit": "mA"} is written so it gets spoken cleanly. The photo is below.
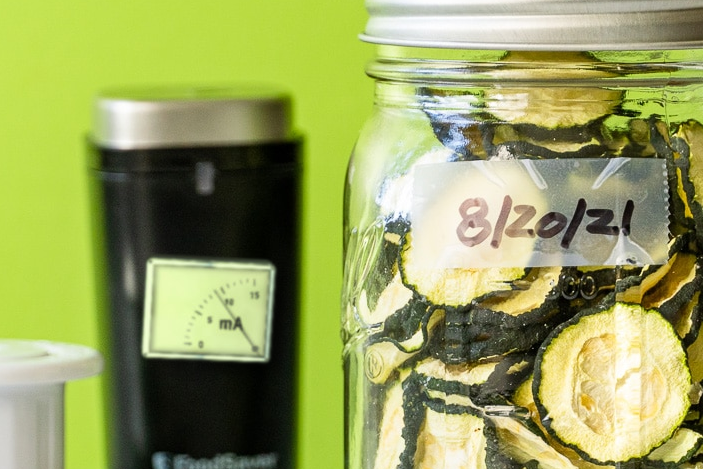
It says {"value": 9, "unit": "mA"}
